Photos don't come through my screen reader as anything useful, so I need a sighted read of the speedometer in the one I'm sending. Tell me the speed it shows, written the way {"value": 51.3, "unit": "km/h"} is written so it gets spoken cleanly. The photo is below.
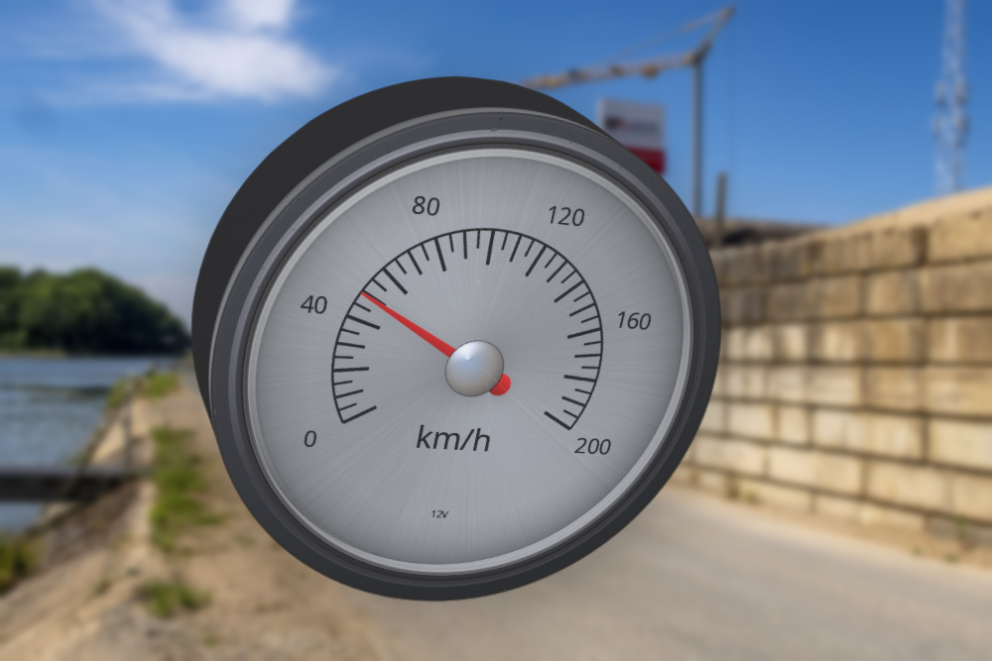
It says {"value": 50, "unit": "km/h"}
